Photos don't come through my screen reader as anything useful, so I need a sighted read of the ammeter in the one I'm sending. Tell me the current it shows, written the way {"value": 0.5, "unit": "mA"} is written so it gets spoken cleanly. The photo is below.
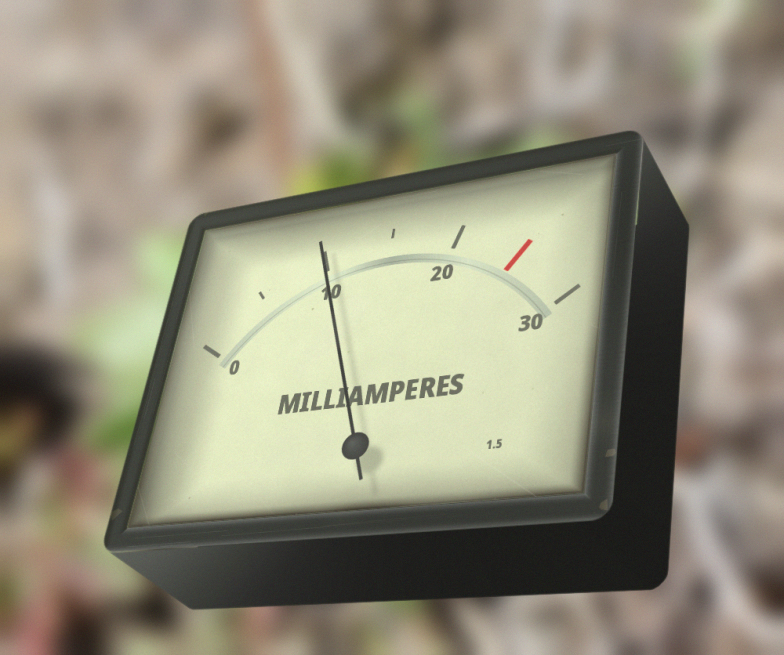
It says {"value": 10, "unit": "mA"}
